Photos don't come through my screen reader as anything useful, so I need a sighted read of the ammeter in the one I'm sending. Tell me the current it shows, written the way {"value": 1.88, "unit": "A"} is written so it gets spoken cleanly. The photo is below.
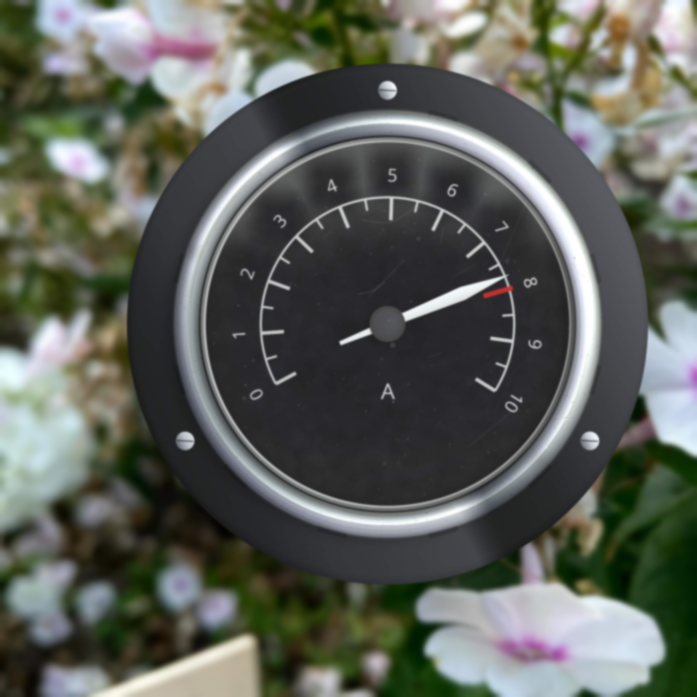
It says {"value": 7.75, "unit": "A"}
